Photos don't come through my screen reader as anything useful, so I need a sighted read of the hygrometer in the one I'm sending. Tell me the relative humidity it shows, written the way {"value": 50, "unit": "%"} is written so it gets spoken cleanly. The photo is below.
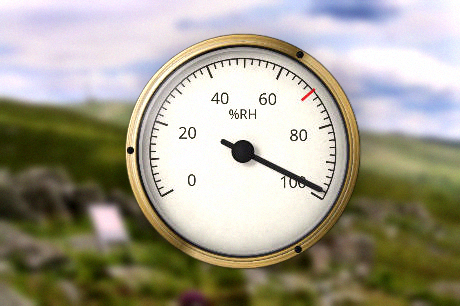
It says {"value": 98, "unit": "%"}
